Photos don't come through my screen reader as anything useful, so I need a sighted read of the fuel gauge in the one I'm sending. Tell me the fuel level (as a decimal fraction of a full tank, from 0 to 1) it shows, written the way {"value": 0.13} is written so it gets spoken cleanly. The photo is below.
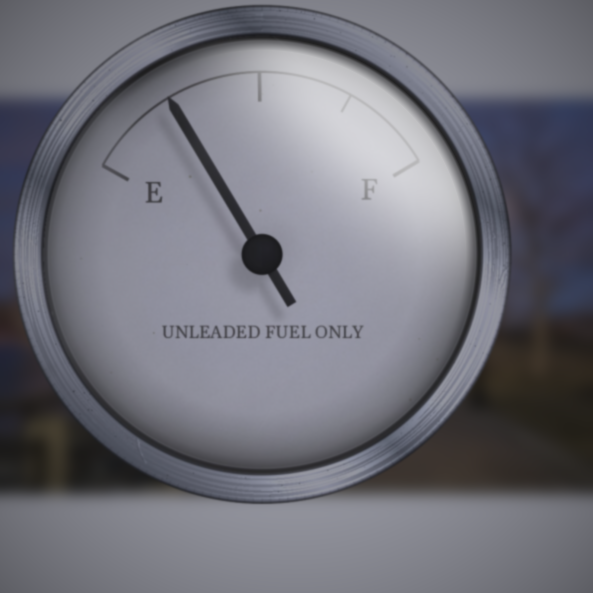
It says {"value": 0.25}
